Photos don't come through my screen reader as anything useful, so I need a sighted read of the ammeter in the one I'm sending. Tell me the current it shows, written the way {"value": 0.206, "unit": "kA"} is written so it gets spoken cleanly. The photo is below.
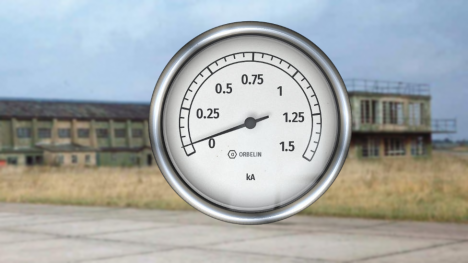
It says {"value": 0.05, "unit": "kA"}
